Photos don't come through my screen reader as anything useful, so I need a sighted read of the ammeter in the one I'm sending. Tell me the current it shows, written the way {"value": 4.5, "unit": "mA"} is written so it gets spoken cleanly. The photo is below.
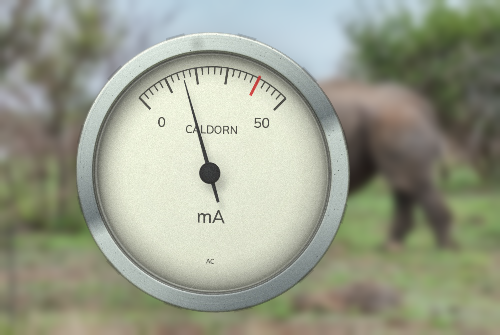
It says {"value": 16, "unit": "mA"}
